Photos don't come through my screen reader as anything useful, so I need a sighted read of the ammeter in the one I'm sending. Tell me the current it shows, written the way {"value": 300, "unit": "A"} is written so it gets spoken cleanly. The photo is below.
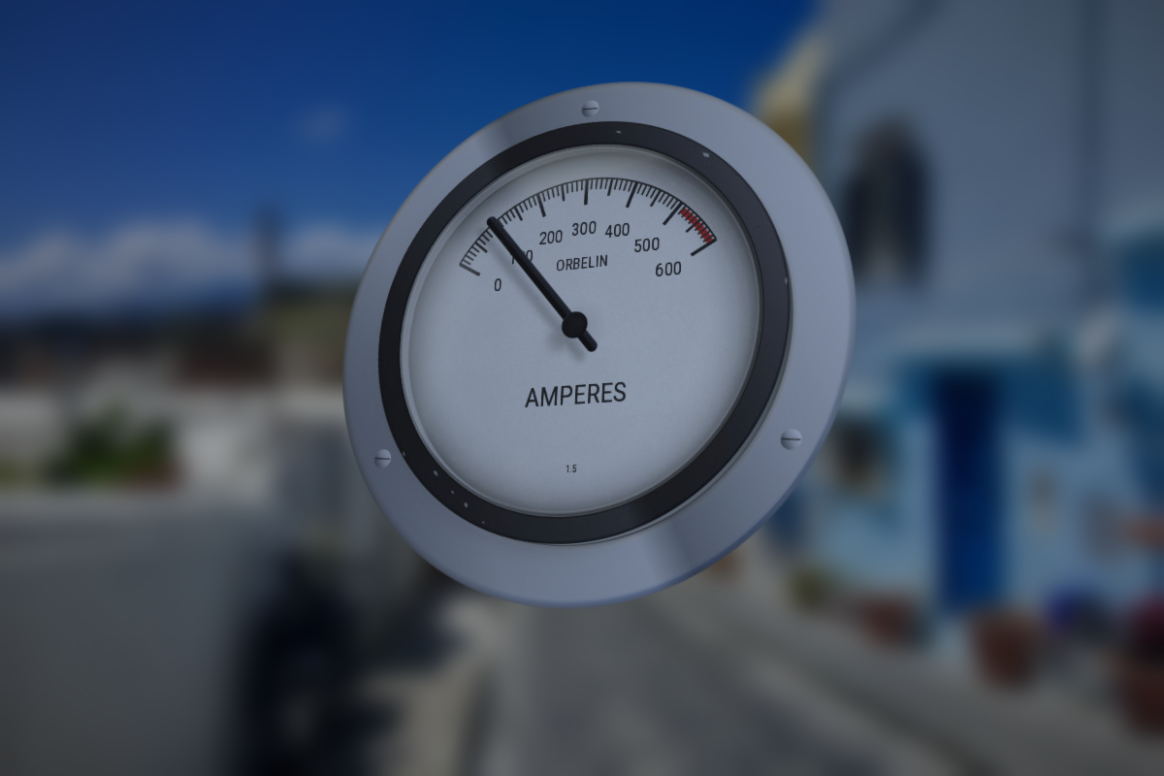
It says {"value": 100, "unit": "A"}
